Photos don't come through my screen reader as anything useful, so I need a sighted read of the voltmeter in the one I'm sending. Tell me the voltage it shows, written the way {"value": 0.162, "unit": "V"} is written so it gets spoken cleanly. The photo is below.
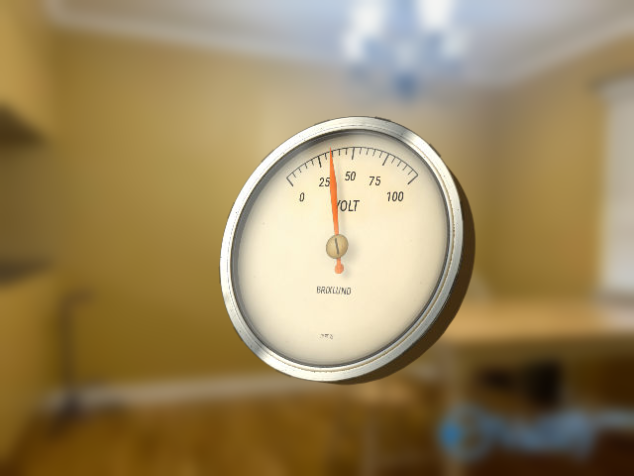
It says {"value": 35, "unit": "V"}
